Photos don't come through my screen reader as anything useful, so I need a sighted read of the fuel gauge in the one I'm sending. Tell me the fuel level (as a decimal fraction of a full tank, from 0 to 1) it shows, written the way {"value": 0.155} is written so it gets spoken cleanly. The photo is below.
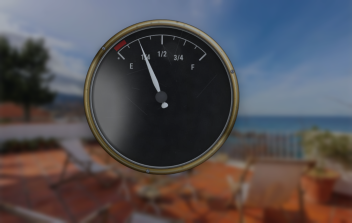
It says {"value": 0.25}
